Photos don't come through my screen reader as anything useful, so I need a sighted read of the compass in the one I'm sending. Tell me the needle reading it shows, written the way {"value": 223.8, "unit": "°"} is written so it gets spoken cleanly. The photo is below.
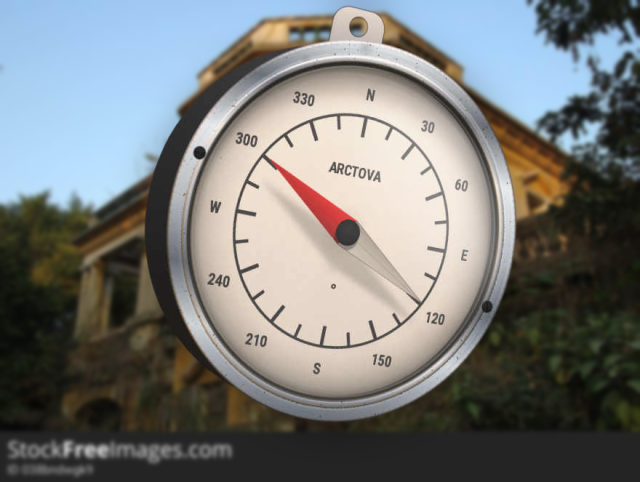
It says {"value": 300, "unit": "°"}
